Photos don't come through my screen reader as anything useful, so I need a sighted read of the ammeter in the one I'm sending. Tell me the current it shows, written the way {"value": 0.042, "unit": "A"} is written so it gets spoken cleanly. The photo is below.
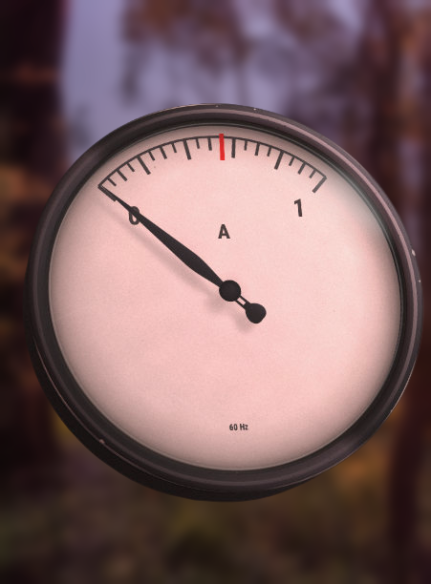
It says {"value": 0, "unit": "A"}
